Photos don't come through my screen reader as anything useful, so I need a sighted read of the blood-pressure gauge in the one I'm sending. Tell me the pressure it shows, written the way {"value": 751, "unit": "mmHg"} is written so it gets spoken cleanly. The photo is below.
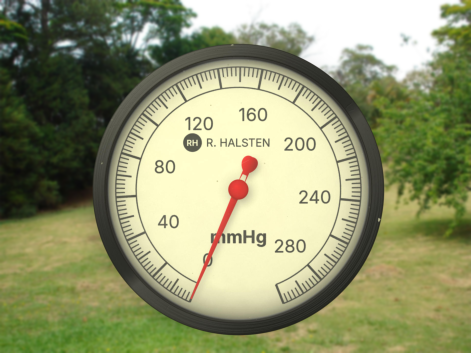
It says {"value": 0, "unit": "mmHg"}
